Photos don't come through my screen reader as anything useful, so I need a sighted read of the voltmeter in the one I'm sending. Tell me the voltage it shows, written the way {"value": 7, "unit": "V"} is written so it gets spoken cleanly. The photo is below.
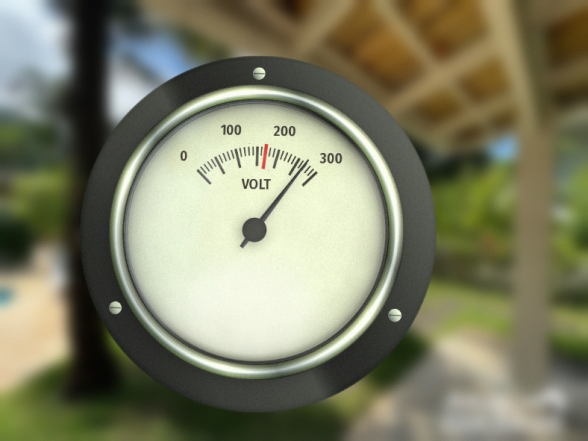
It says {"value": 270, "unit": "V"}
